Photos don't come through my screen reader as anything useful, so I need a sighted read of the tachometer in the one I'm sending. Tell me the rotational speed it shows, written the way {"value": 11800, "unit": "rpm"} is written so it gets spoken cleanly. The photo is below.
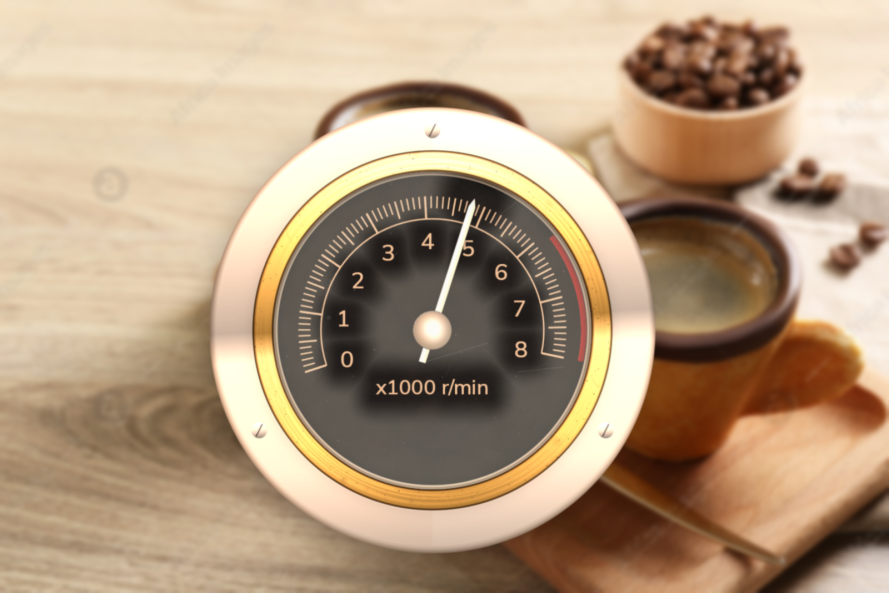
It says {"value": 4800, "unit": "rpm"}
